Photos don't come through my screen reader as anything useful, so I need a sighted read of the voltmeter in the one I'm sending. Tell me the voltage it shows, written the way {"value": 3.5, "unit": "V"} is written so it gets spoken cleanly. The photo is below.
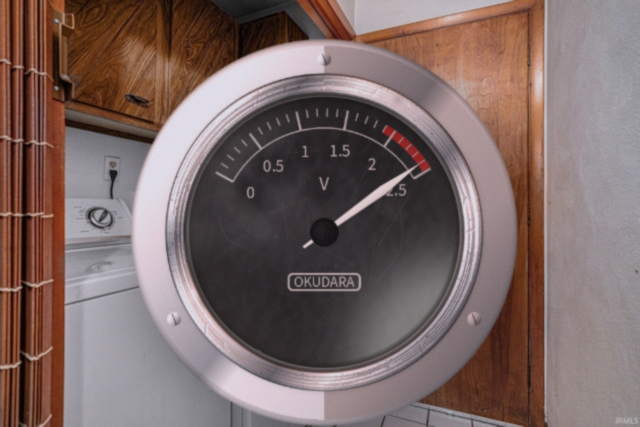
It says {"value": 2.4, "unit": "V"}
